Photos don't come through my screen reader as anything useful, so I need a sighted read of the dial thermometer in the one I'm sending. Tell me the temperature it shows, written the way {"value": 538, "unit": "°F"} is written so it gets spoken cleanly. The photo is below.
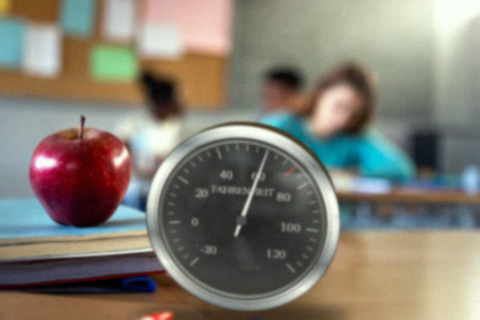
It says {"value": 60, "unit": "°F"}
